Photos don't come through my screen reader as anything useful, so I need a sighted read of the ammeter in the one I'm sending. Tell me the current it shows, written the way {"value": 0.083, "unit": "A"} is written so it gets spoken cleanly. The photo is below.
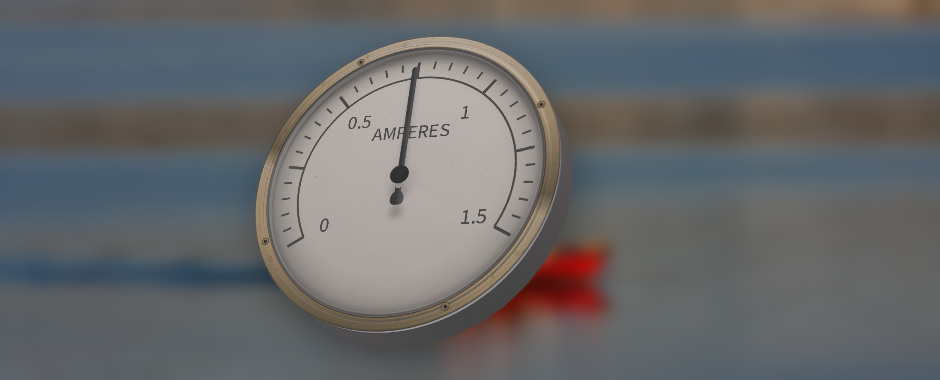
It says {"value": 0.75, "unit": "A"}
